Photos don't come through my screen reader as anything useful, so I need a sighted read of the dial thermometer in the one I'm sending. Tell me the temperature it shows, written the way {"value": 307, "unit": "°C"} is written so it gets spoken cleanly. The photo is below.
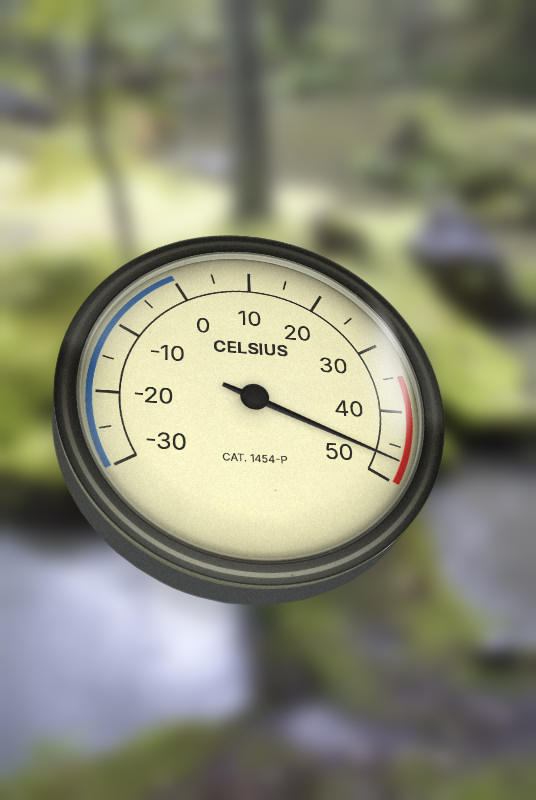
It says {"value": 47.5, "unit": "°C"}
